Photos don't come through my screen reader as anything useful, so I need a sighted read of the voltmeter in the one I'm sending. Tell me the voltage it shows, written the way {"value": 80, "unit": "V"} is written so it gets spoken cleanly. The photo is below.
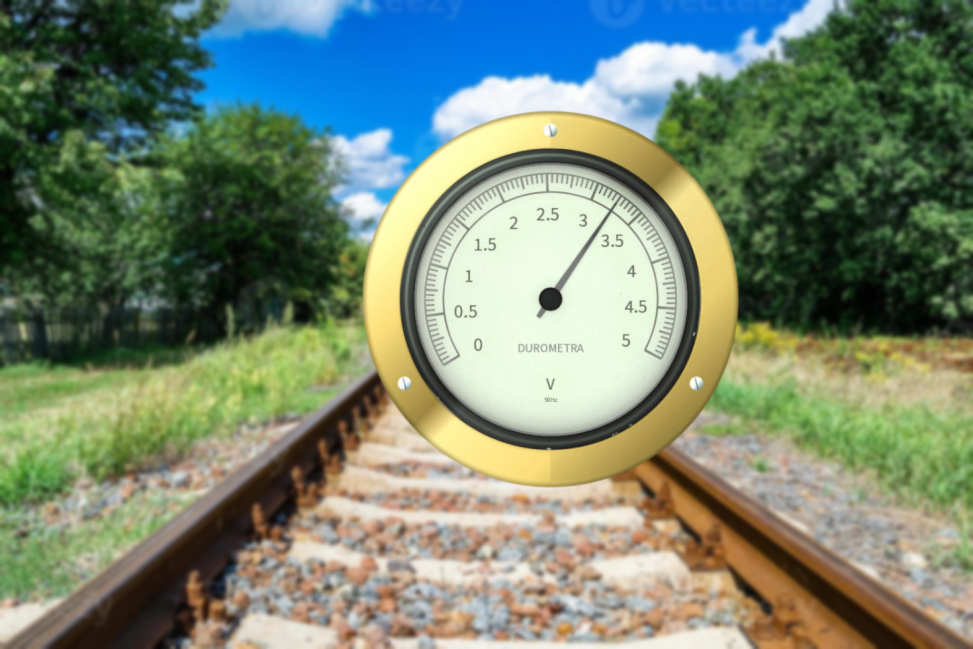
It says {"value": 3.25, "unit": "V"}
